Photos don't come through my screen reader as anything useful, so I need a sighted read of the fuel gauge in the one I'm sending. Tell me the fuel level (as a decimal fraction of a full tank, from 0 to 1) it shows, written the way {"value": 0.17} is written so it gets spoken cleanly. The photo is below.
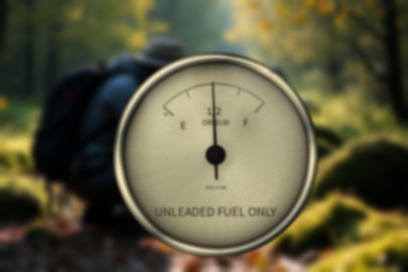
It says {"value": 0.5}
